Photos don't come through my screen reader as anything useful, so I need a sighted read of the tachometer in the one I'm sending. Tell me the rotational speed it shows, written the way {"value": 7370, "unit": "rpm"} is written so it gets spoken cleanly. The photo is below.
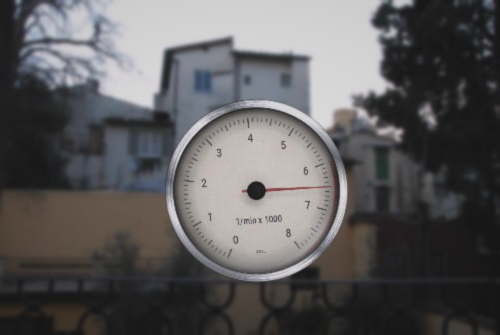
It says {"value": 6500, "unit": "rpm"}
